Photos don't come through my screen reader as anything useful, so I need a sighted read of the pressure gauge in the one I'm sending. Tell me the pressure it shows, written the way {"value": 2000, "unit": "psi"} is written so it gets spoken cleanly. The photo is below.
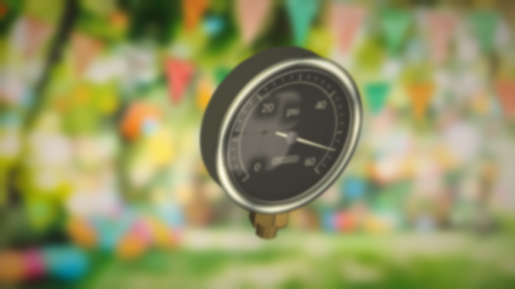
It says {"value": 54, "unit": "psi"}
